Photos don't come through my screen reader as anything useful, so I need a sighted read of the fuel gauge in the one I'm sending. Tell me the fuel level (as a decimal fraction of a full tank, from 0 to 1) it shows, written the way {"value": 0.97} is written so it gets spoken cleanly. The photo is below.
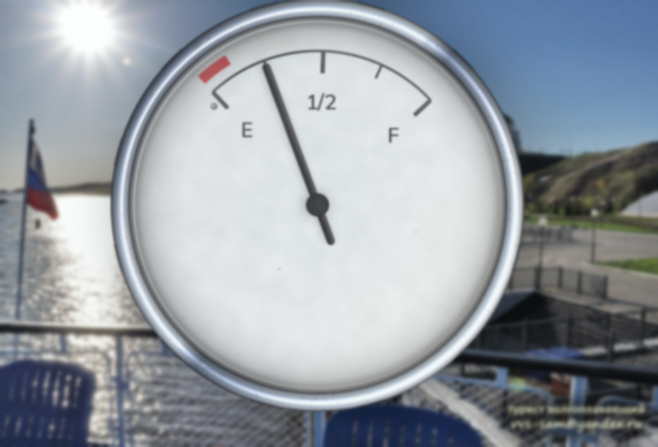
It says {"value": 0.25}
